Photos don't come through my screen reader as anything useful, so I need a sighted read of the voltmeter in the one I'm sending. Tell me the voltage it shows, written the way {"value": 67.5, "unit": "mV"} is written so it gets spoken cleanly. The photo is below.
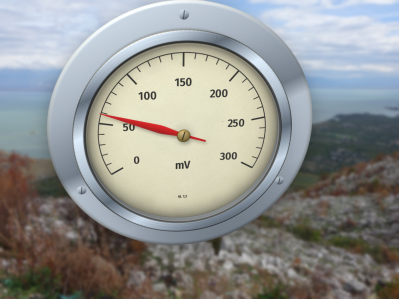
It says {"value": 60, "unit": "mV"}
